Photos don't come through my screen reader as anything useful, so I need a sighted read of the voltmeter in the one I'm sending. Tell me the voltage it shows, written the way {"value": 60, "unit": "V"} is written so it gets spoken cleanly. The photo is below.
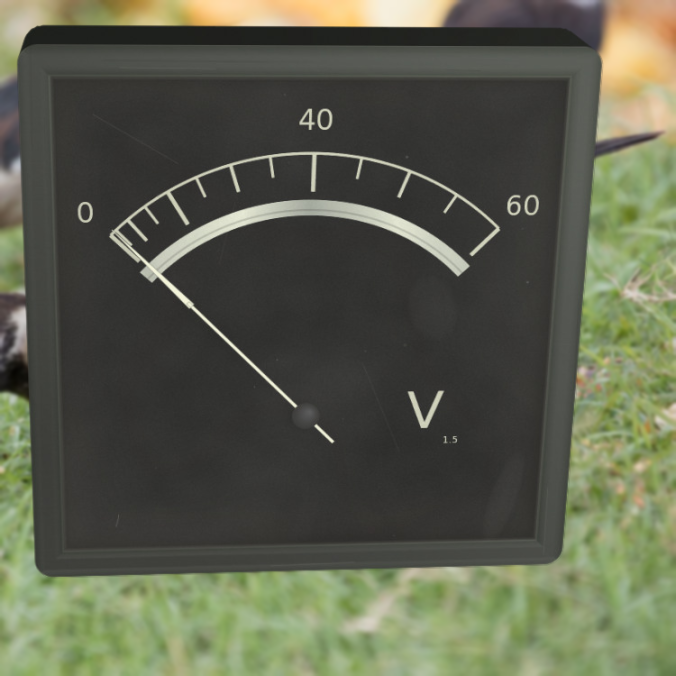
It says {"value": 5, "unit": "V"}
